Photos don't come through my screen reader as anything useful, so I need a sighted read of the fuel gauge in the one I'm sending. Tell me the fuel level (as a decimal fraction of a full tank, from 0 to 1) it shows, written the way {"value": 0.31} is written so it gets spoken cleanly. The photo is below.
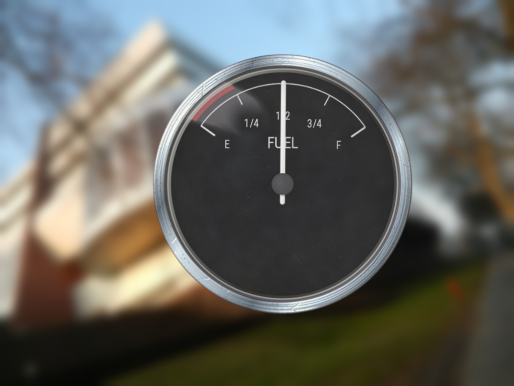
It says {"value": 0.5}
